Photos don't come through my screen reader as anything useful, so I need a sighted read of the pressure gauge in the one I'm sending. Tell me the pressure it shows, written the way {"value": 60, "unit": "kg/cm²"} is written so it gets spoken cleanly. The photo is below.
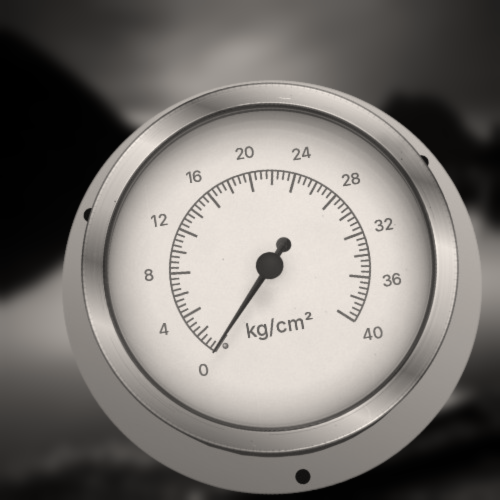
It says {"value": 0, "unit": "kg/cm²"}
